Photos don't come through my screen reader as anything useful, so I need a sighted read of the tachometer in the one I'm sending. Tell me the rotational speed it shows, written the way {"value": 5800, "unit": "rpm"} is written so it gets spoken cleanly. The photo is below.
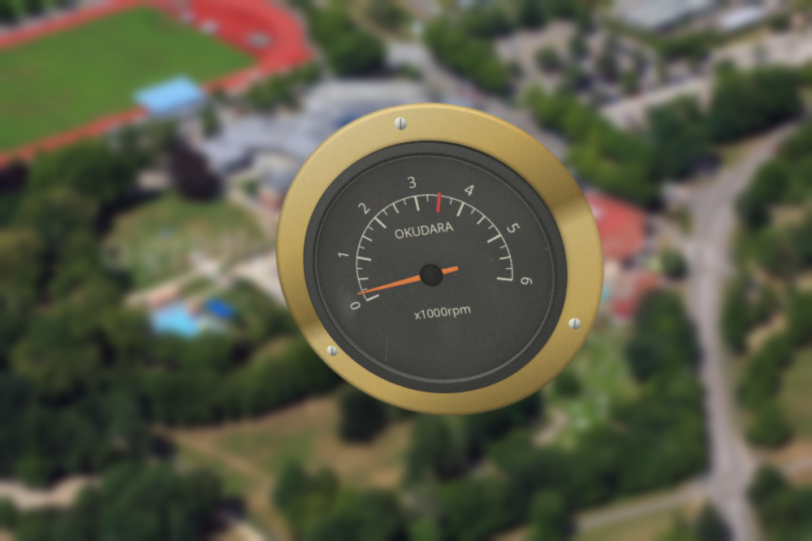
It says {"value": 250, "unit": "rpm"}
